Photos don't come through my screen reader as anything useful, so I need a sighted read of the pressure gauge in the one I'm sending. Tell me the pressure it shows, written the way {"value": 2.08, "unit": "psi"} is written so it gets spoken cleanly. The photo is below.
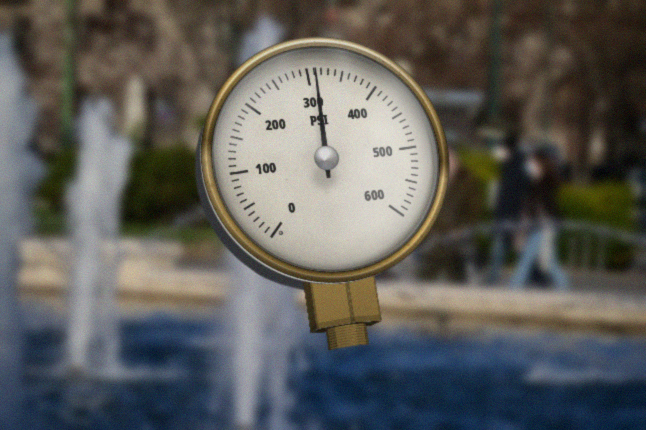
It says {"value": 310, "unit": "psi"}
